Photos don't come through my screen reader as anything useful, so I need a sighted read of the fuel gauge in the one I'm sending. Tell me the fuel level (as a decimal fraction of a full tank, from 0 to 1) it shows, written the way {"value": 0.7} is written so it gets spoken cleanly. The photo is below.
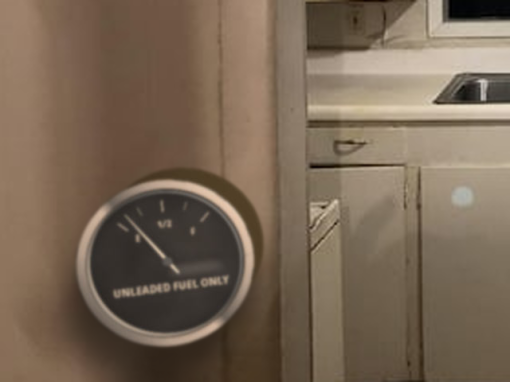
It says {"value": 0.125}
